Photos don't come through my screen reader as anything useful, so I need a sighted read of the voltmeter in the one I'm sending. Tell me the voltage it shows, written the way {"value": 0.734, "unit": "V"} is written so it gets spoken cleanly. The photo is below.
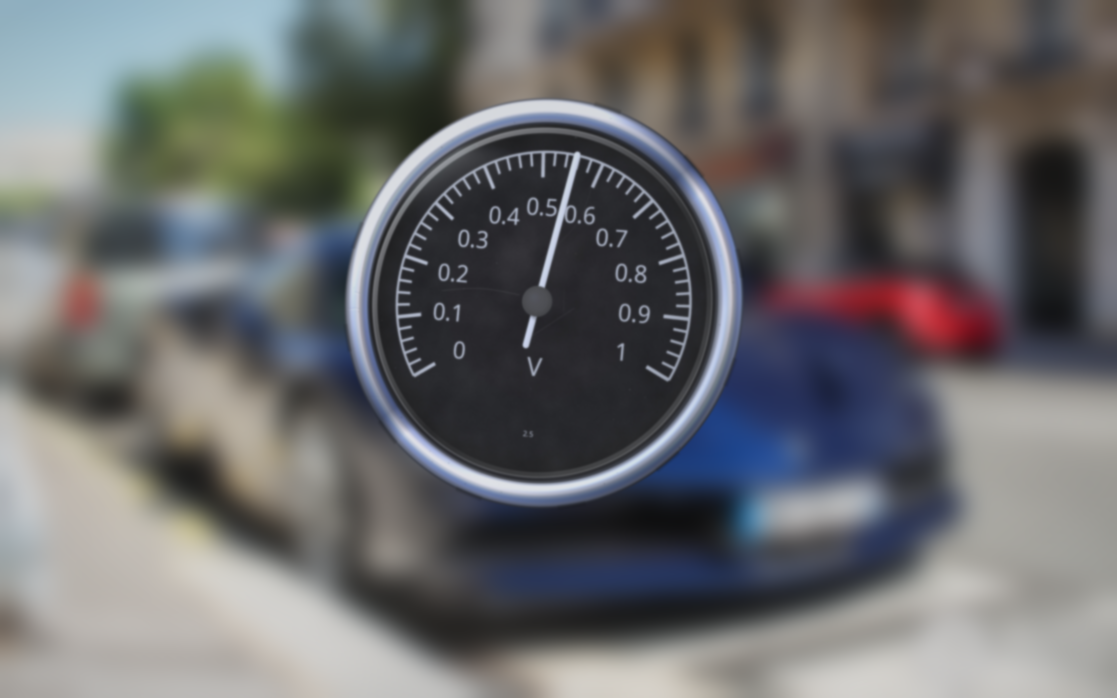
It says {"value": 0.56, "unit": "V"}
